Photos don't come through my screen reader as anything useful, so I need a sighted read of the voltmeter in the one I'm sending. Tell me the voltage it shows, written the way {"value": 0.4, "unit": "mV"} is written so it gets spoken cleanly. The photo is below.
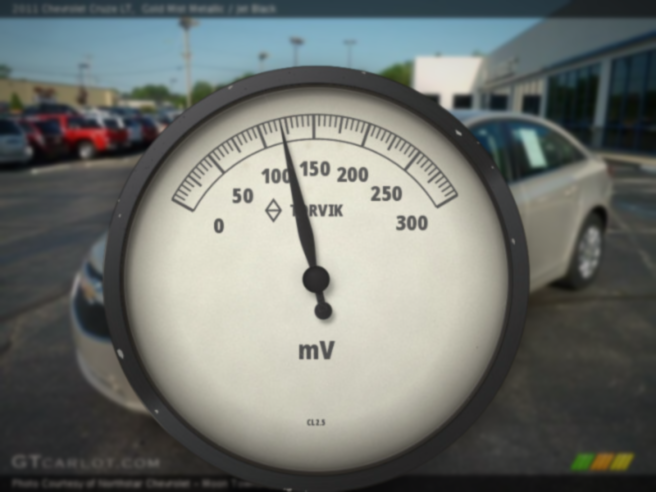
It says {"value": 120, "unit": "mV"}
